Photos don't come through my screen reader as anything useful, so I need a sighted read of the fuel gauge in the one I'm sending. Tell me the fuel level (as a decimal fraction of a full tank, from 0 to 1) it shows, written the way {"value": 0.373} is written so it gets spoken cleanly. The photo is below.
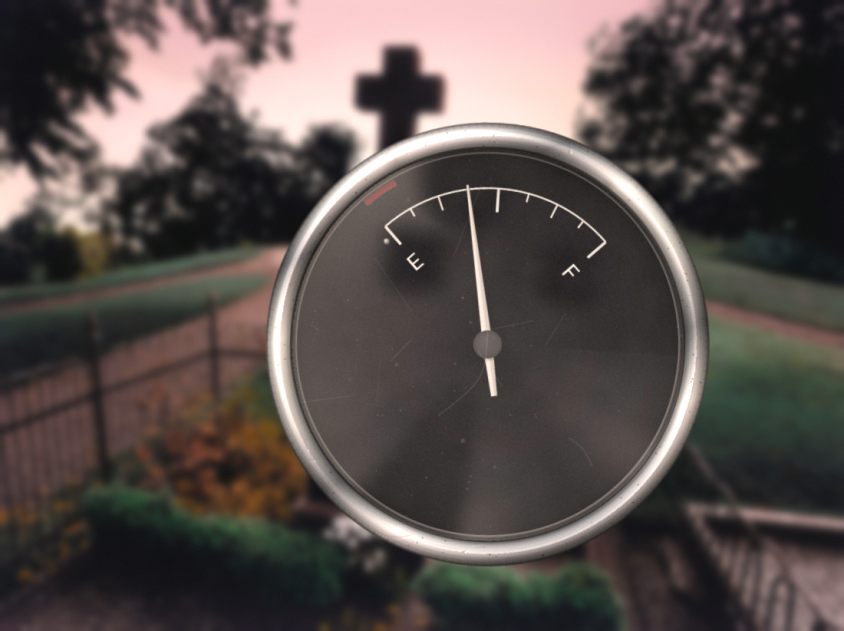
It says {"value": 0.375}
